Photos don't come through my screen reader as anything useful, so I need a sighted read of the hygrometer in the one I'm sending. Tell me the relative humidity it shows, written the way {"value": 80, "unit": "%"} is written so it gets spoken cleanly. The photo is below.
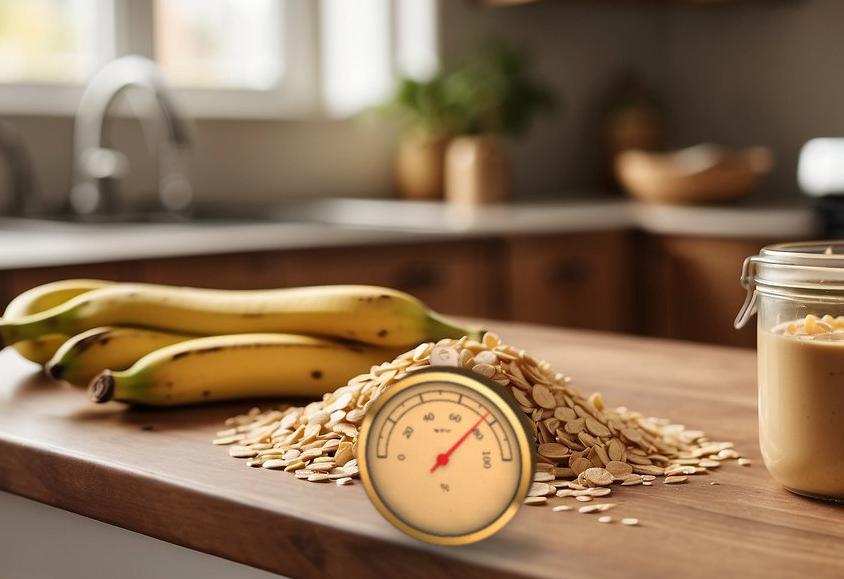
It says {"value": 75, "unit": "%"}
